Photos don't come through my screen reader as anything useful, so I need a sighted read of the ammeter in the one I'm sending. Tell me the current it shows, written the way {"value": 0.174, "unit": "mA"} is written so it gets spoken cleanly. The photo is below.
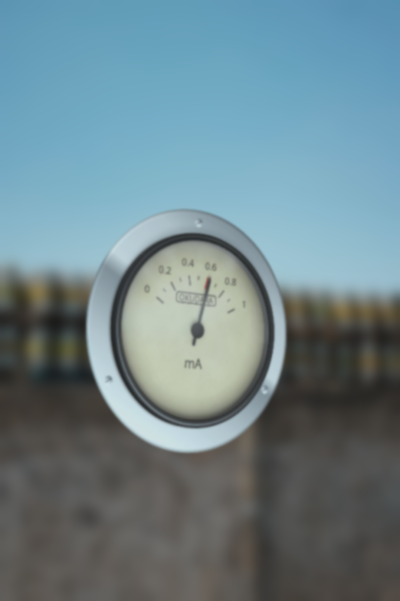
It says {"value": 0.6, "unit": "mA"}
